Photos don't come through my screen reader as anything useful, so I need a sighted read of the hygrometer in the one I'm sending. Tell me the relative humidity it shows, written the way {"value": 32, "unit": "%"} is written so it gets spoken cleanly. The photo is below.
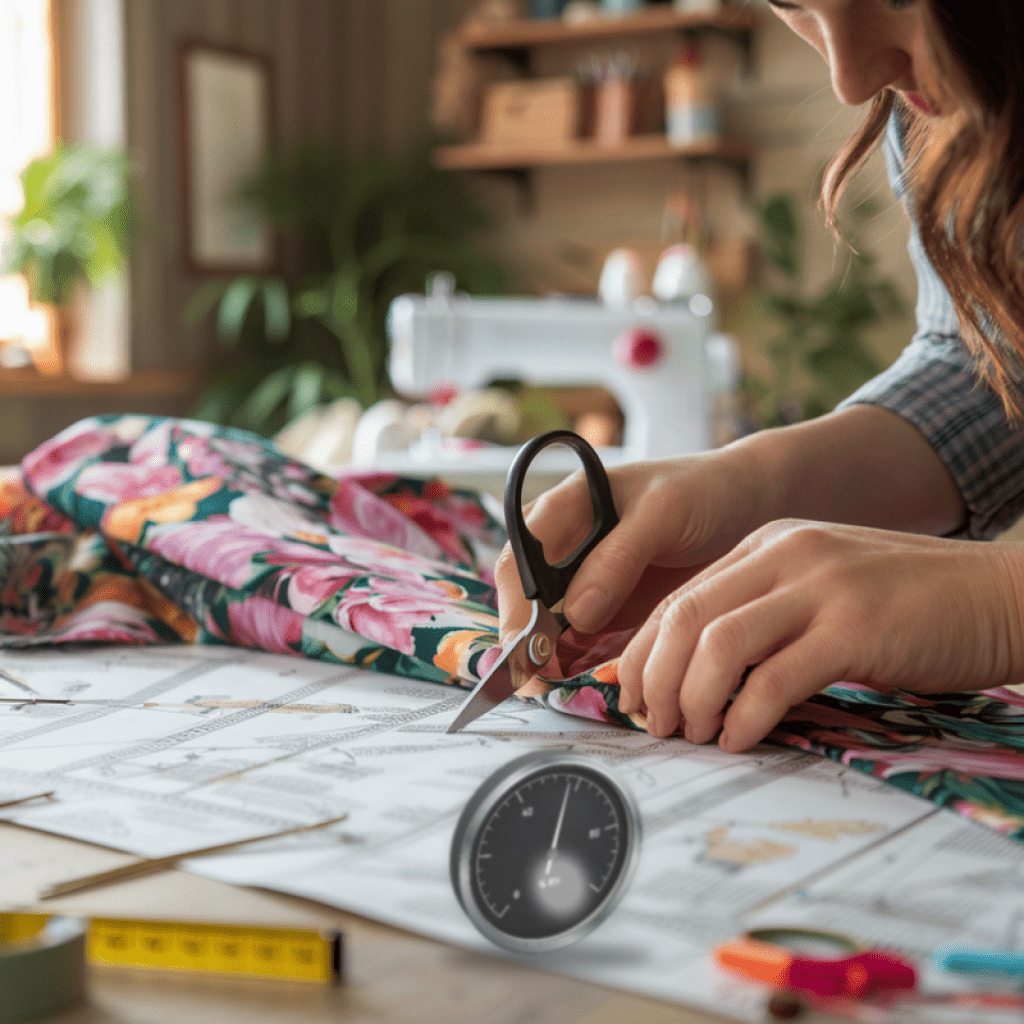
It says {"value": 56, "unit": "%"}
